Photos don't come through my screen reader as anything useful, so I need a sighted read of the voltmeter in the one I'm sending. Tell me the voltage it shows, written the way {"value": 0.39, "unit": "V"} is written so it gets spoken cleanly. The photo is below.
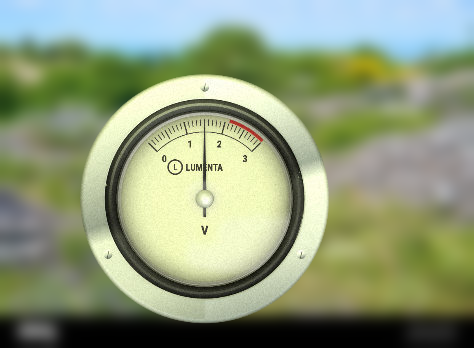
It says {"value": 1.5, "unit": "V"}
